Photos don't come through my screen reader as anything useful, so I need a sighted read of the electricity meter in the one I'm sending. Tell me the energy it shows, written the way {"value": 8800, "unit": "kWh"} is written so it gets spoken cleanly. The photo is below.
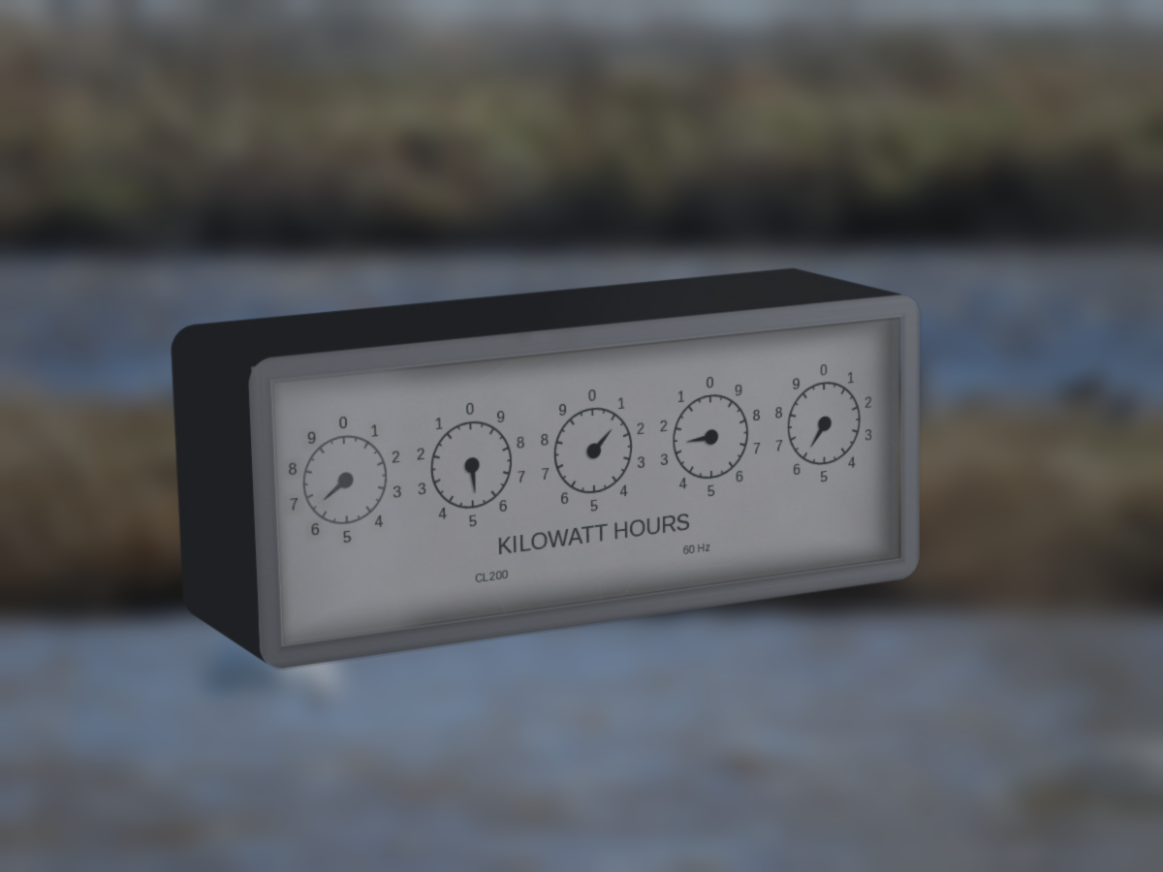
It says {"value": 65126, "unit": "kWh"}
